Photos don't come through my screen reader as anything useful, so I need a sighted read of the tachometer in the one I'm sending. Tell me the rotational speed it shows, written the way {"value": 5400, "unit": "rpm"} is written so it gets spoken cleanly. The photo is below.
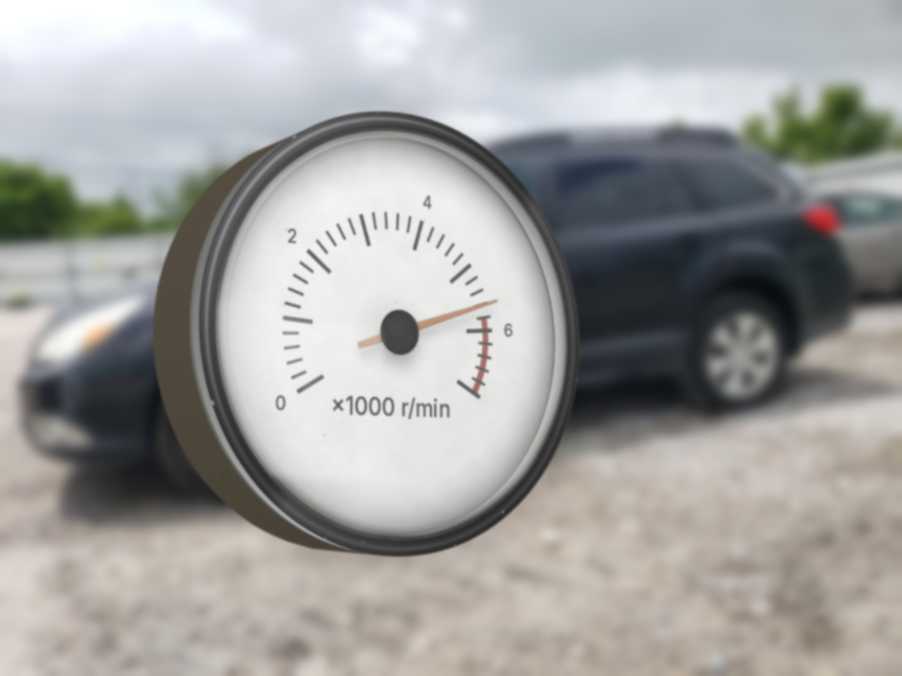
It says {"value": 5600, "unit": "rpm"}
